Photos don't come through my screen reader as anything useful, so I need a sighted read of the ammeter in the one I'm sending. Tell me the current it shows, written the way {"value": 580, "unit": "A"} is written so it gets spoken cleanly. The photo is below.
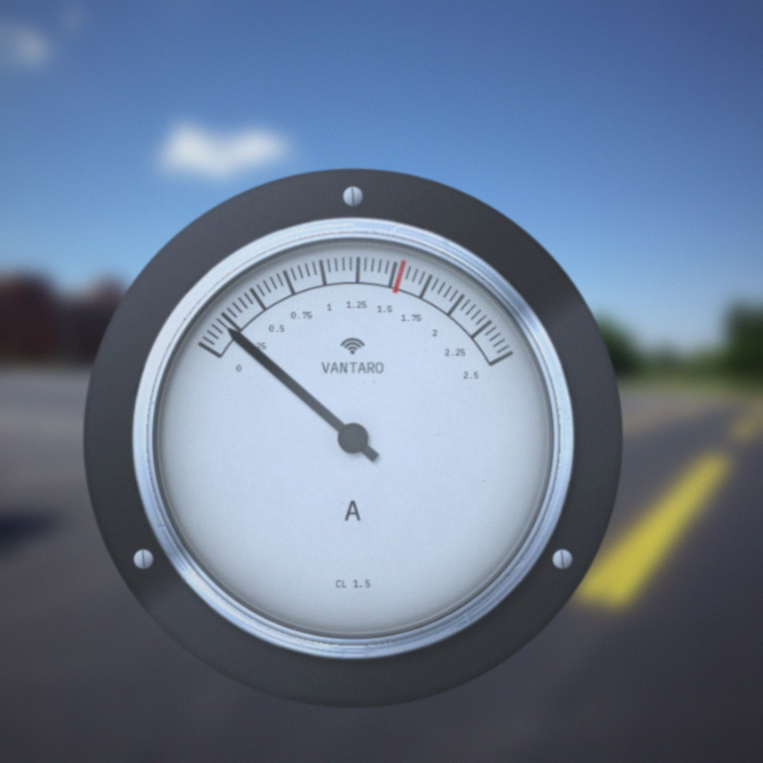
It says {"value": 0.2, "unit": "A"}
